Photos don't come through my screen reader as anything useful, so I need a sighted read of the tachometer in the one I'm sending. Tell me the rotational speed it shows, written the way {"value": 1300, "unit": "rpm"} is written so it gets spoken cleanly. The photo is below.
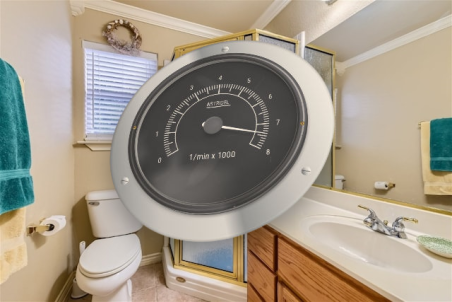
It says {"value": 7500, "unit": "rpm"}
